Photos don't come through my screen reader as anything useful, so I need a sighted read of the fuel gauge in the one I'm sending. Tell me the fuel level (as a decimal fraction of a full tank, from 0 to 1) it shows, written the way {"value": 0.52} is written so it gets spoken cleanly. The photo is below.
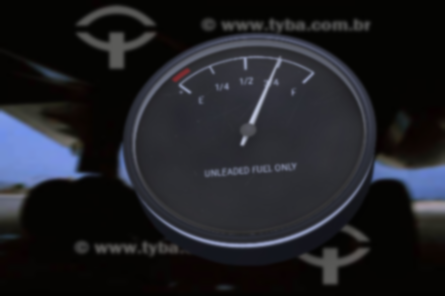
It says {"value": 0.75}
